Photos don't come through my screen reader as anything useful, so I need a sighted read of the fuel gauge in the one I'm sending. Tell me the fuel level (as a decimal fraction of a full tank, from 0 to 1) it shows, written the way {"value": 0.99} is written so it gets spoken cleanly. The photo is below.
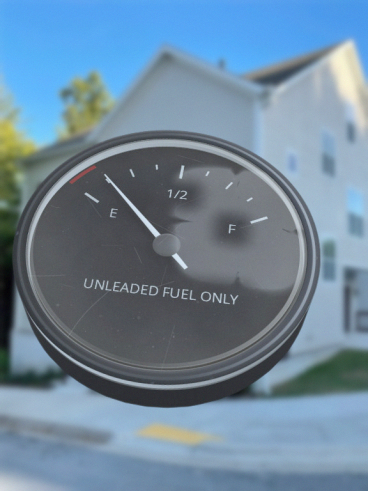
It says {"value": 0.125}
